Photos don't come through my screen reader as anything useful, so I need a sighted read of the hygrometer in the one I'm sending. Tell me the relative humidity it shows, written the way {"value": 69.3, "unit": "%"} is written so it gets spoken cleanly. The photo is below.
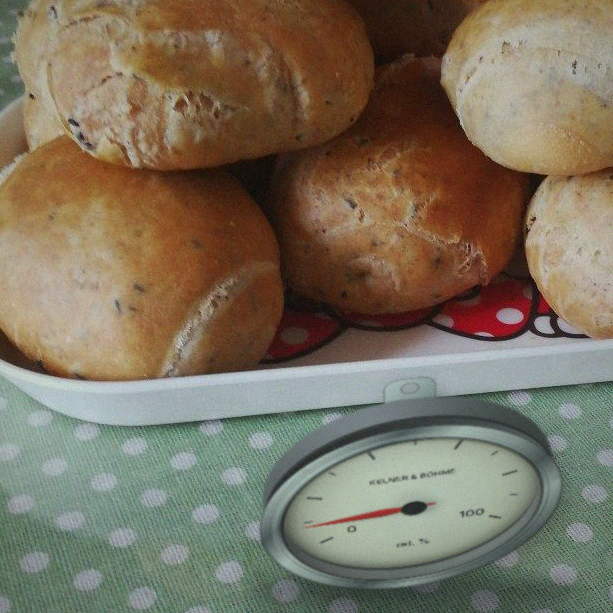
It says {"value": 10, "unit": "%"}
